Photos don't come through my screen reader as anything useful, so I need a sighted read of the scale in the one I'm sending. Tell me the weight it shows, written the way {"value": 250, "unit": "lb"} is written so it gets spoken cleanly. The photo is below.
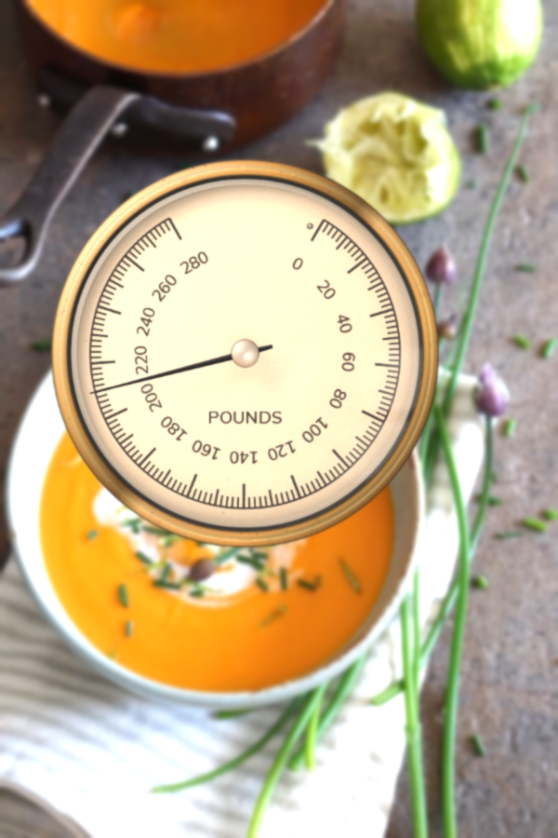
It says {"value": 210, "unit": "lb"}
